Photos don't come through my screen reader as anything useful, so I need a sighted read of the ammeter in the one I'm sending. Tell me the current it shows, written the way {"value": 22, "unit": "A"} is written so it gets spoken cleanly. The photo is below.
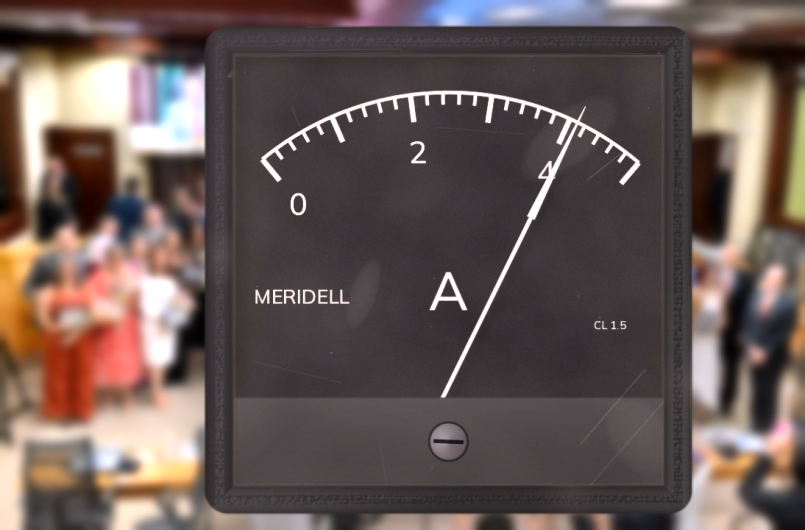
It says {"value": 4.1, "unit": "A"}
